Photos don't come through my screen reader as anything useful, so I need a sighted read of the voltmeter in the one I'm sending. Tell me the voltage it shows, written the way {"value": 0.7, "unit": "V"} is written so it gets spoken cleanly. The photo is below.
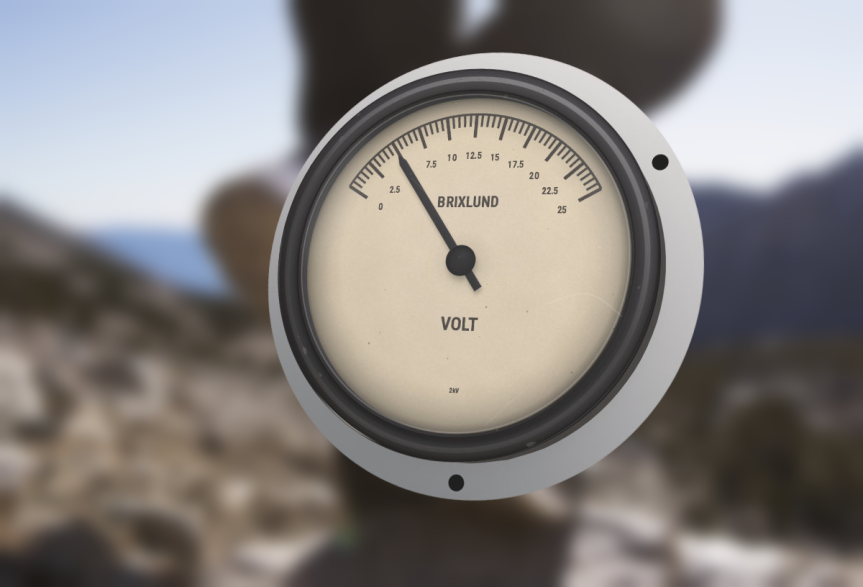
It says {"value": 5, "unit": "V"}
